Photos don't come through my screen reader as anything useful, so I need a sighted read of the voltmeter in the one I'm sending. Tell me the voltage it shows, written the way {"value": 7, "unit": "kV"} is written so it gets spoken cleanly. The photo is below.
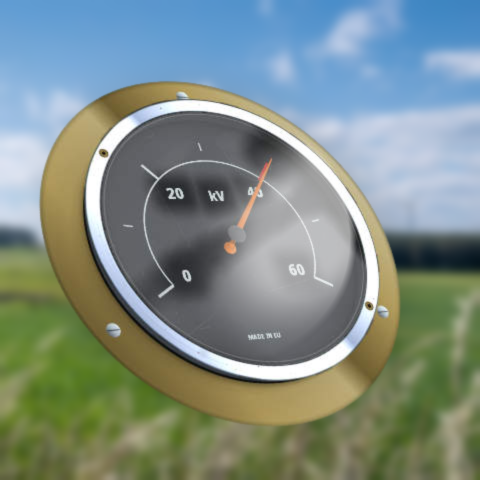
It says {"value": 40, "unit": "kV"}
